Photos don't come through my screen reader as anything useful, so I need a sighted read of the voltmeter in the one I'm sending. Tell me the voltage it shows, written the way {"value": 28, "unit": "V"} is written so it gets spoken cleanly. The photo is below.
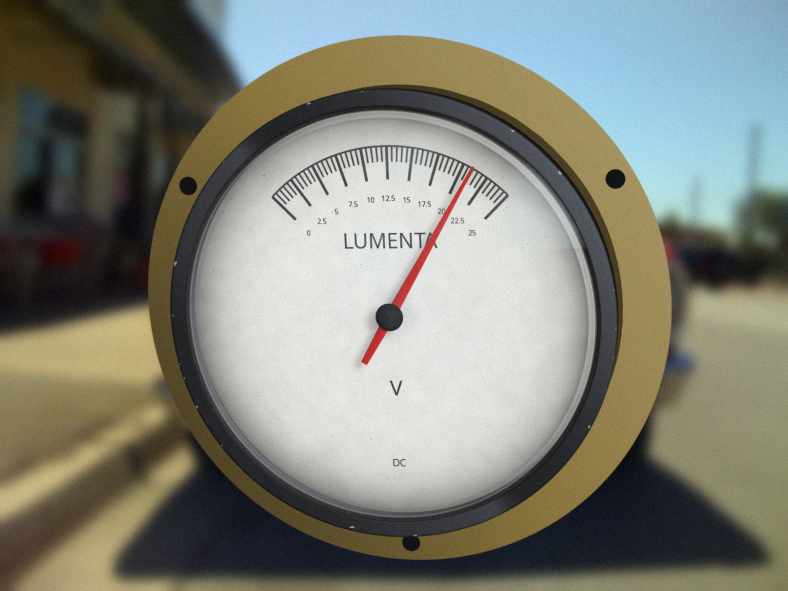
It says {"value": 21, "unit": "V"}
